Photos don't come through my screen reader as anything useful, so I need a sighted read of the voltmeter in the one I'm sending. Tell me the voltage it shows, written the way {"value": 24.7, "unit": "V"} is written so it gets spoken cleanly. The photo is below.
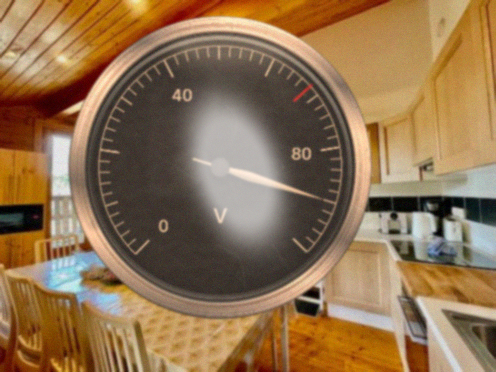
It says {"value": 90, "unit": "V"}
